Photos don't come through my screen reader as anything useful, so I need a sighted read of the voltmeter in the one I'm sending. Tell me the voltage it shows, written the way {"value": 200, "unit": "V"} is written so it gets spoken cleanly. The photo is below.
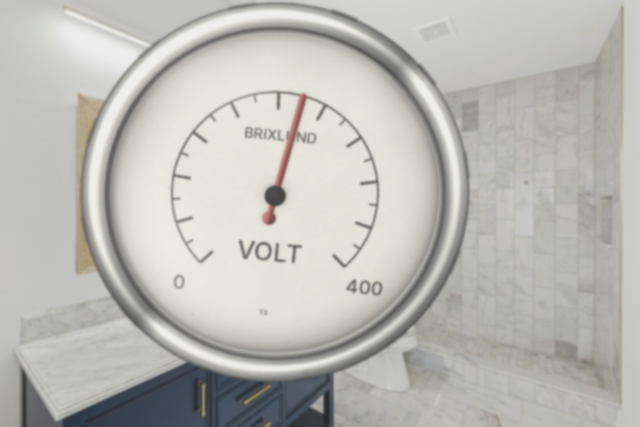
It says {"value": 220, "unit": "V"}
